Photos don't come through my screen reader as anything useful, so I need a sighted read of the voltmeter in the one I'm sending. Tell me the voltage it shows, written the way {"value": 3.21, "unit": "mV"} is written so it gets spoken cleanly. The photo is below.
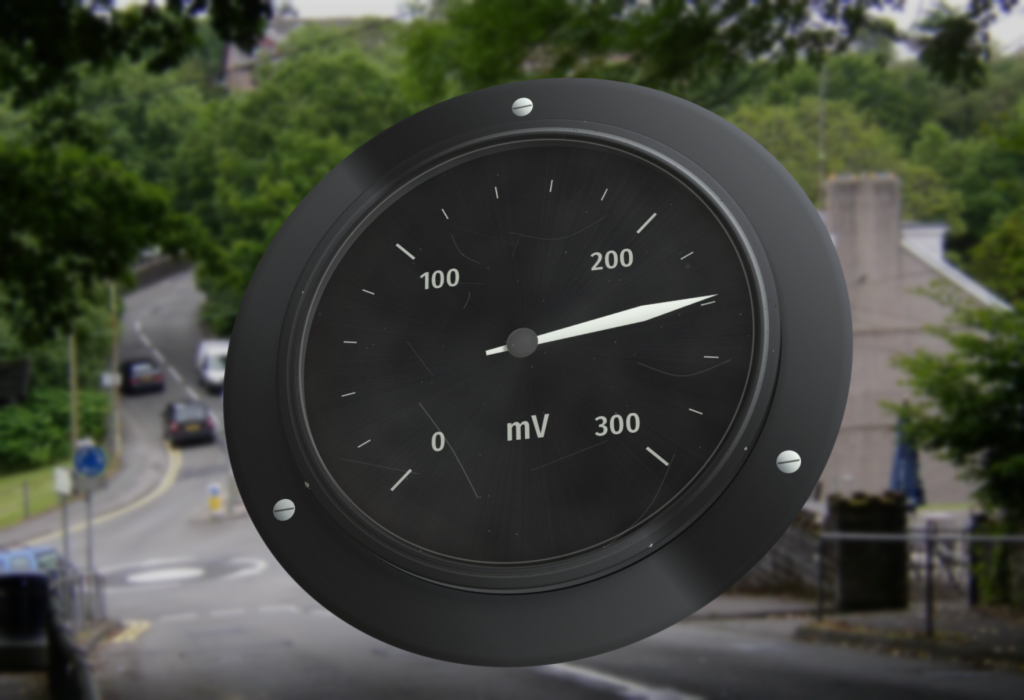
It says {"value": 240, "unit": "mV"}
